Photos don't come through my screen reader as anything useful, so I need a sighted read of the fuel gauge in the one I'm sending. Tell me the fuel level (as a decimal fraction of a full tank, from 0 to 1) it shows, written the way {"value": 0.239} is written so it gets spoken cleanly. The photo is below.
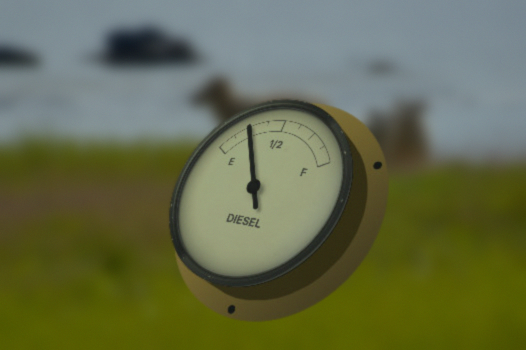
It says {"value": 0.25}
